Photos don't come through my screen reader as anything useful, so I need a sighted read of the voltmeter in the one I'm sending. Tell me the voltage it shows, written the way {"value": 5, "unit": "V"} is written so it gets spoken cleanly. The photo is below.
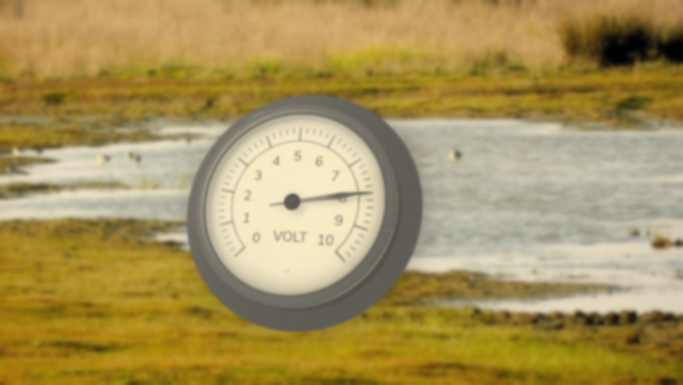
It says {"value": 8, "unit": "V"}
